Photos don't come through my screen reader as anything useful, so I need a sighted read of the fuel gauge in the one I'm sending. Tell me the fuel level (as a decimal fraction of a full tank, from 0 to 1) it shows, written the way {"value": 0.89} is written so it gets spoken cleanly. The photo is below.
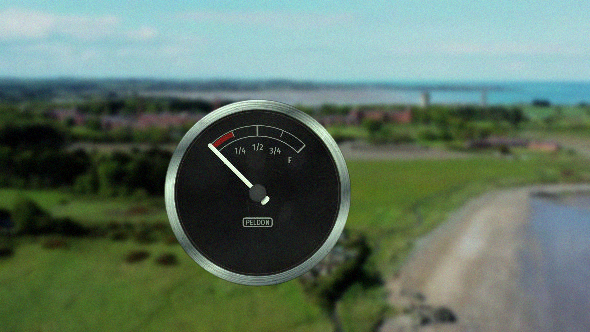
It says {"value": 0}
